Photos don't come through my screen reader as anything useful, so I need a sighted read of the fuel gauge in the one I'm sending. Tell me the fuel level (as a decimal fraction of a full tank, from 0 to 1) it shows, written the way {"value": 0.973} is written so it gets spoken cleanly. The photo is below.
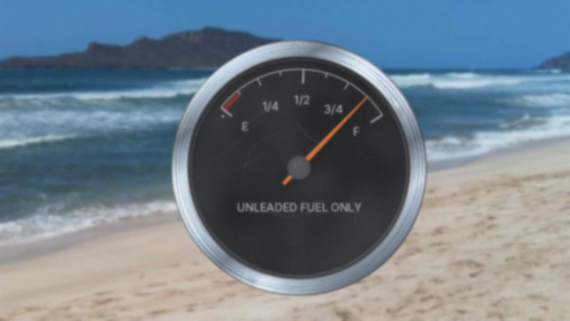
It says {"value": 0.875}
